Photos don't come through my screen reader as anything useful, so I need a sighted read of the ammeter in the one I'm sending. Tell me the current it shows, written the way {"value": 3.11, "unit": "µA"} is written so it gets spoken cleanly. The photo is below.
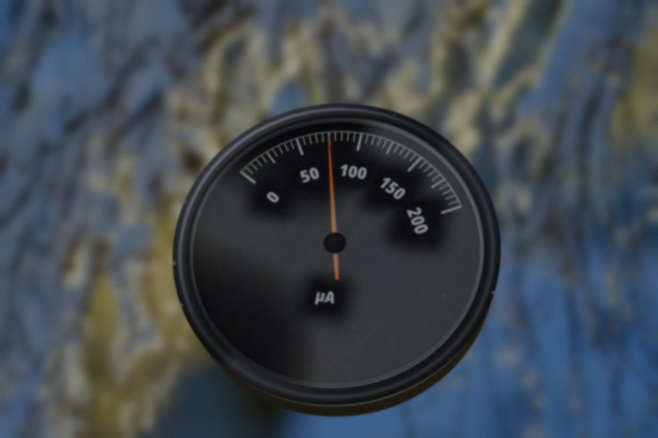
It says {"value": 75, "unit": "µA"}
